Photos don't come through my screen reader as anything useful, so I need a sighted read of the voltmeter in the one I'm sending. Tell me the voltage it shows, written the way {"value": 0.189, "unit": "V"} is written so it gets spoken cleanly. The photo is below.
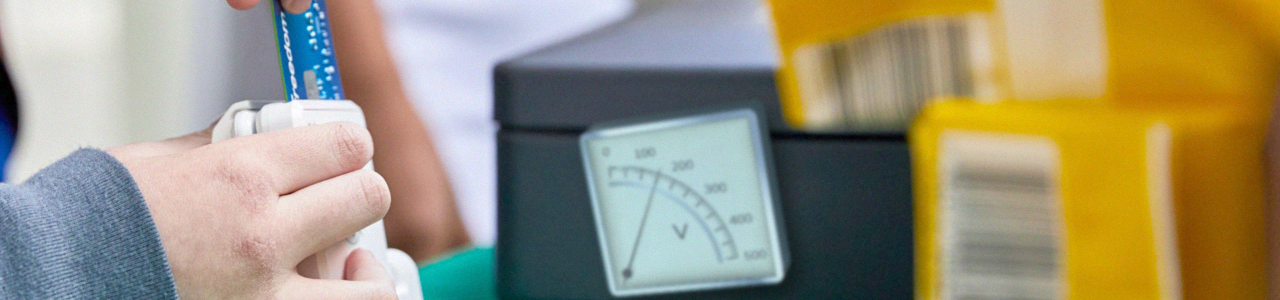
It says {"value": 150, "unit": "V"}
